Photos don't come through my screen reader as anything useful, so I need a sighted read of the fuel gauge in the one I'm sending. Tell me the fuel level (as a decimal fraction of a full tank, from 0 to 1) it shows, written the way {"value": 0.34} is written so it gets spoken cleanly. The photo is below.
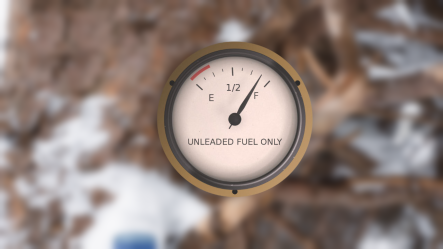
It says {"value": 0.875}
